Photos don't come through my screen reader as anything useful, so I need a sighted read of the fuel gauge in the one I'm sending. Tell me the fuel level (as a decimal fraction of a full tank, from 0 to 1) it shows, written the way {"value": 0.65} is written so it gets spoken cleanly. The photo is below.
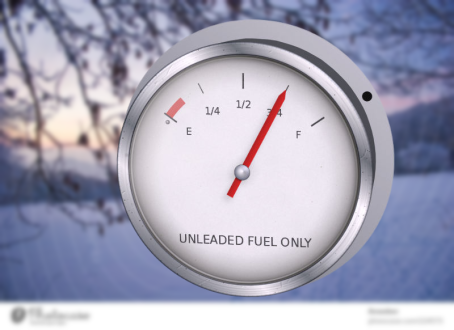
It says {"value": 0.75}
